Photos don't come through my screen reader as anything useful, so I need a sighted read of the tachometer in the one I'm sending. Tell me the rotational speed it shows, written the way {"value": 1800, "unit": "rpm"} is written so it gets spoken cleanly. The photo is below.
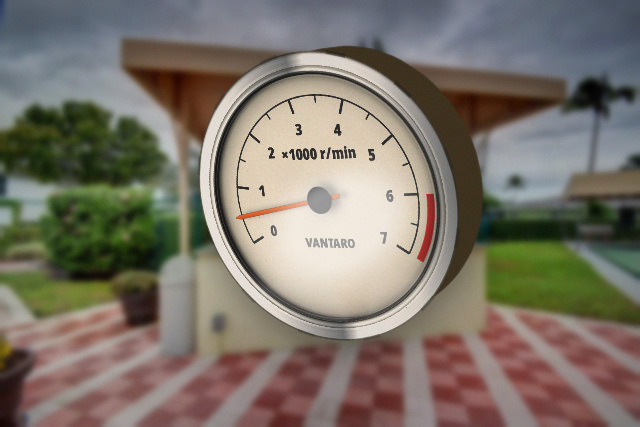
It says {"value": 500, "unit": "rpm"}
